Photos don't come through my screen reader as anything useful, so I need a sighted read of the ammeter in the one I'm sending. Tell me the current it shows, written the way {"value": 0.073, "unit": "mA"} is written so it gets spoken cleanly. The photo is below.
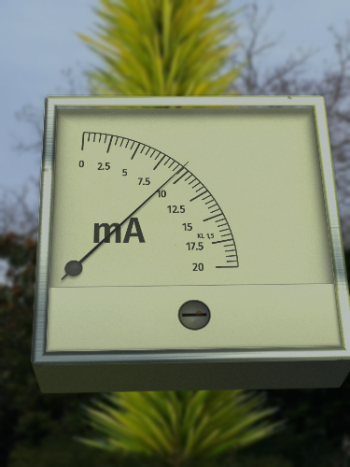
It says {"value": 9.5, "unit": "mA"}
